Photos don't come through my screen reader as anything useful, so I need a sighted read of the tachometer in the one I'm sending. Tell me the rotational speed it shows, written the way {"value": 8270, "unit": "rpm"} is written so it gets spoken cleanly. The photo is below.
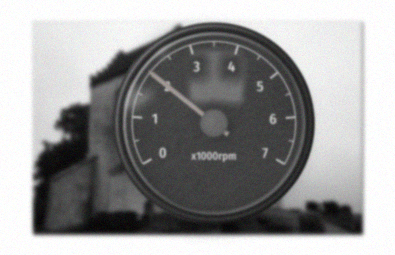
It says {"value": 2000, "unit": "rpm"}
